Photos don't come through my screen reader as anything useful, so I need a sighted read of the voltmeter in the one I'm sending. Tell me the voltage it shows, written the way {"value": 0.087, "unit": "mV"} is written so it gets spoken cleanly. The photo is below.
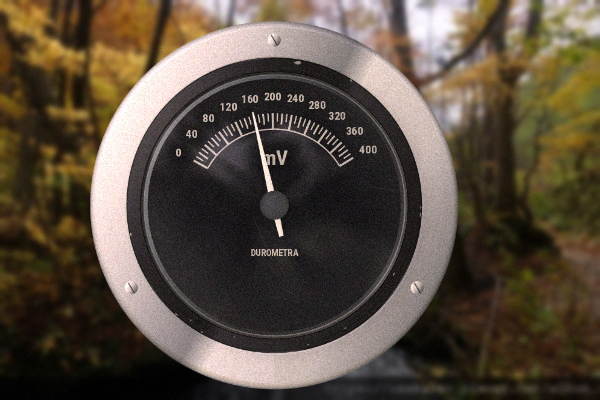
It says {"value": 160, "unit": "mV"}
